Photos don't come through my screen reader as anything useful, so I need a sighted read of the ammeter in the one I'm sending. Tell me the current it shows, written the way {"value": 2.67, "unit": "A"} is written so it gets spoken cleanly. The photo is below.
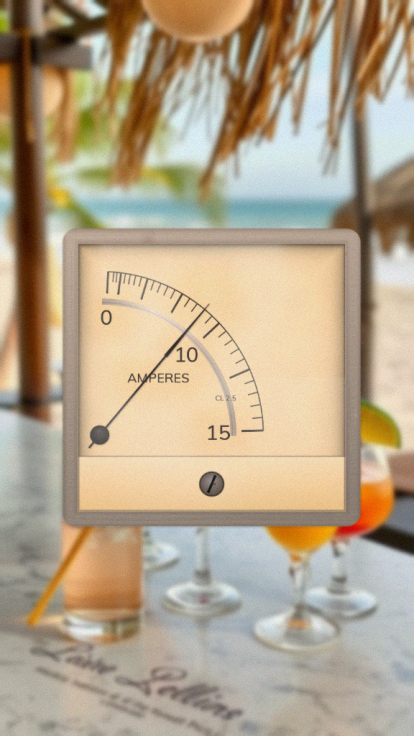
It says {"value": 9, "unit": "A"}
